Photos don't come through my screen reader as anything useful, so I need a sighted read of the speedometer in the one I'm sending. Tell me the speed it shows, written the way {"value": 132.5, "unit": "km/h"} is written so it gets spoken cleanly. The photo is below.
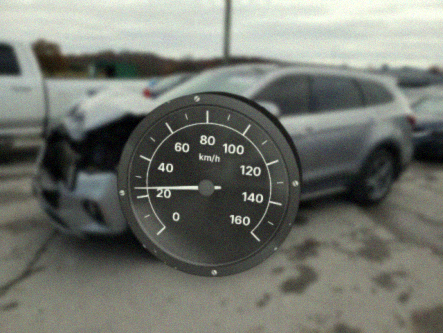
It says {"value": 25, "unit": "km/h"}
